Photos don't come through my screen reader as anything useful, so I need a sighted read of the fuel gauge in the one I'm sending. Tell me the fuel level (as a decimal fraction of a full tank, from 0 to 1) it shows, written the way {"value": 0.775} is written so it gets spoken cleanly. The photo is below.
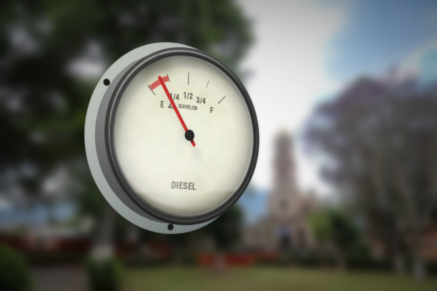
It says {"value": 0.125}
